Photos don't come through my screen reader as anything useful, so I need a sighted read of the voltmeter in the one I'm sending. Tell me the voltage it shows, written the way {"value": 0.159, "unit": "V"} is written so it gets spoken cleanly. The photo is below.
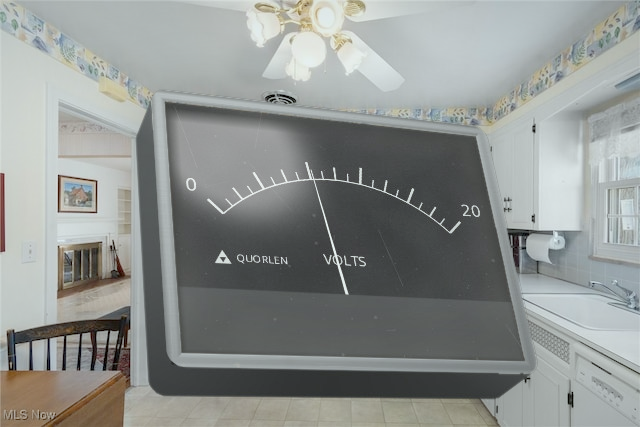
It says {"value": 8, "unit": "V"}
